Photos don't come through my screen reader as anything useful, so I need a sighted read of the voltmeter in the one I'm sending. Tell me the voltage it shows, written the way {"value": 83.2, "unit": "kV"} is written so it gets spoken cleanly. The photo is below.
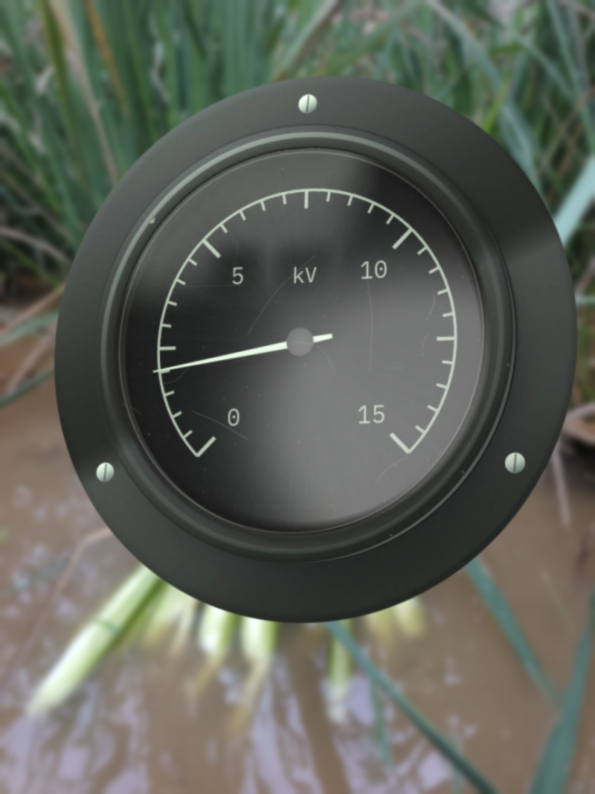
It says {"value": 2, "unit": "kV"}
